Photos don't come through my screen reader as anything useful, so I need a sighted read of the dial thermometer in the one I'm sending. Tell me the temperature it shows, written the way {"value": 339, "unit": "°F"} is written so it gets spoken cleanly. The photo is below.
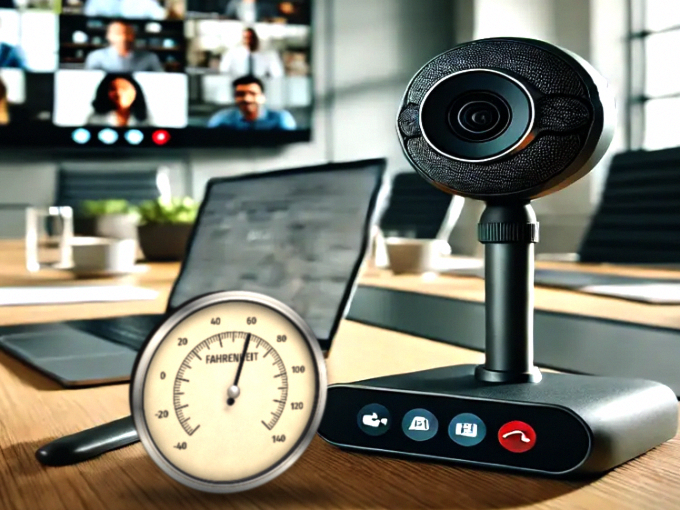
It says {"value": 60, "unit": "°F"}
